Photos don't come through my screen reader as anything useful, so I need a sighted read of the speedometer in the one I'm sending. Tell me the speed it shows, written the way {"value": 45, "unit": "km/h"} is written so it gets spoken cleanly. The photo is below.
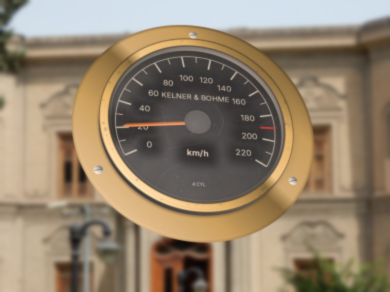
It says {"value": 20, "unit": "km/h"}
